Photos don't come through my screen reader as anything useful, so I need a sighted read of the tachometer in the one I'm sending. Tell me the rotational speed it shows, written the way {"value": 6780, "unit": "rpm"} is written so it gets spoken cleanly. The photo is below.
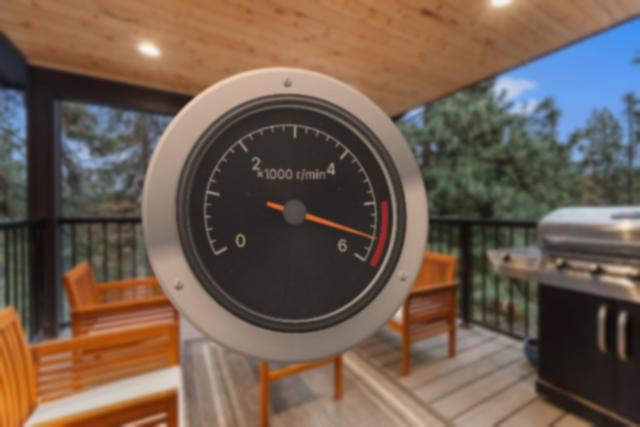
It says {"value": 5600, "unit": "rpm"}
